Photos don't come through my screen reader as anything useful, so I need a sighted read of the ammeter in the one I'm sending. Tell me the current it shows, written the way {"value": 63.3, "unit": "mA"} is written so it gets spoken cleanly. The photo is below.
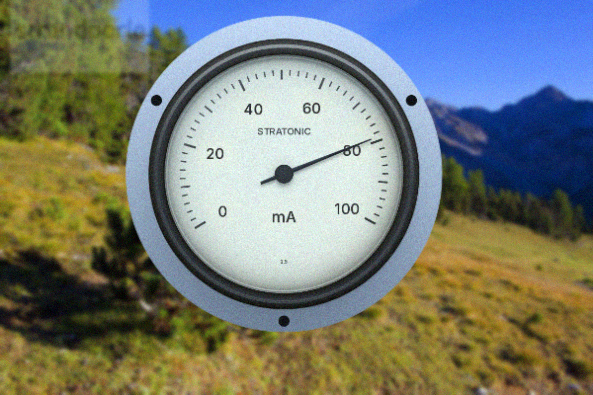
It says {"value": 79, "unit": "mA"}
